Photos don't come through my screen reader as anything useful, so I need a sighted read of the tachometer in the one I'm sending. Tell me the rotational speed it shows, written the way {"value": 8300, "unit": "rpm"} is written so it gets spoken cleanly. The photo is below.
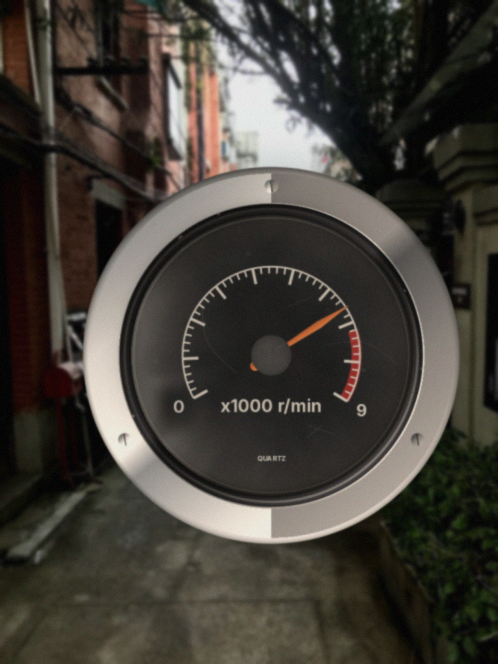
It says {"value": 6600, "unit": "rpm"}
